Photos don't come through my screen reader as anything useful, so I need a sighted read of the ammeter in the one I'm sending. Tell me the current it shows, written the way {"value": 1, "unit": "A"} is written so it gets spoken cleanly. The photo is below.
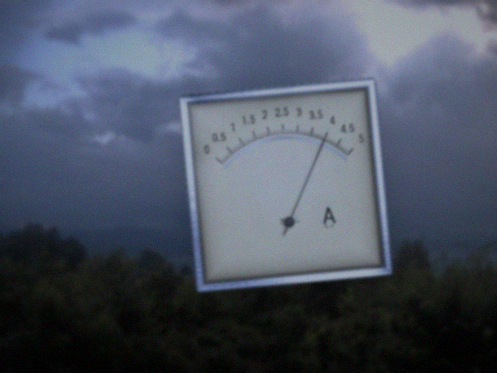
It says {"value": 4, "unit": "A"}
